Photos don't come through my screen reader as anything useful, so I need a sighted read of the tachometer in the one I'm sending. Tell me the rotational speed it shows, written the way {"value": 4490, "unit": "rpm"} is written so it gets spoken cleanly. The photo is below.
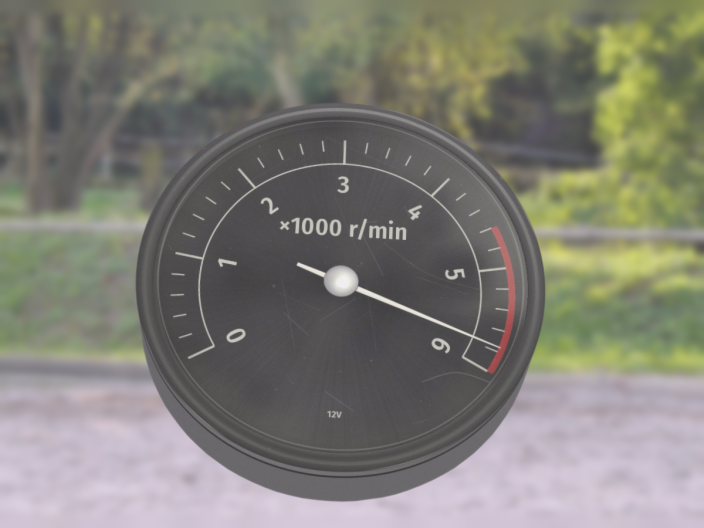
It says {"value": 5800, "unit": "rpm"}
